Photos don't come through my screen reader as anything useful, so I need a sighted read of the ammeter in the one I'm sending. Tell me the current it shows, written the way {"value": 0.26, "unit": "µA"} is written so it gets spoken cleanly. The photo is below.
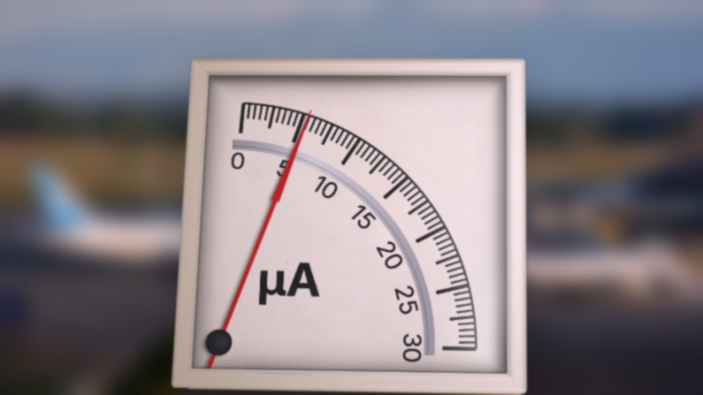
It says {"value": 5.5, "unit": "µA"}
